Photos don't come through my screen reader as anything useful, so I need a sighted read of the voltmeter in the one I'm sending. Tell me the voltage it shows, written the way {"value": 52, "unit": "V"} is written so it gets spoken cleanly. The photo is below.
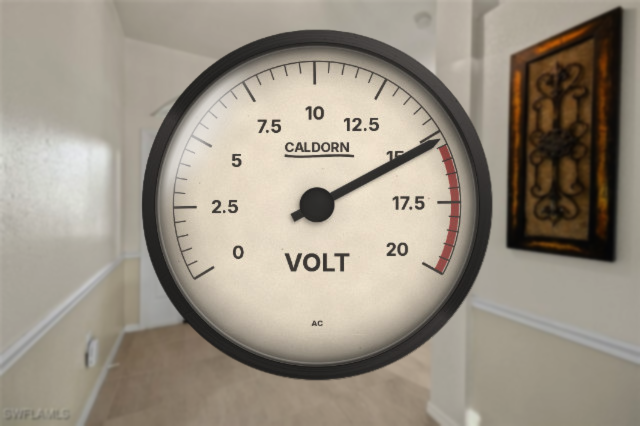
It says {"value": 15.25, "unit": "V"}
